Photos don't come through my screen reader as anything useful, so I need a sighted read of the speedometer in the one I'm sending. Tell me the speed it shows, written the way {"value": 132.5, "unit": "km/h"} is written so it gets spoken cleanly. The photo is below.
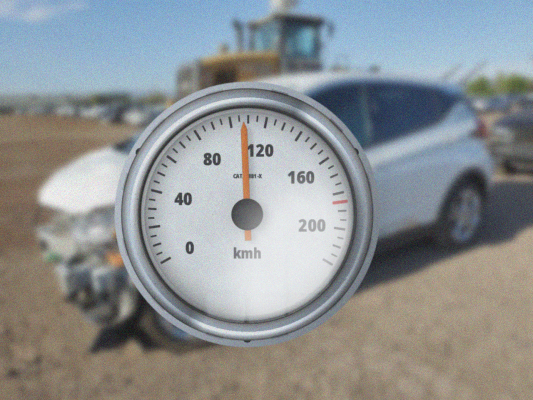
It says {"value": 107.5, "unit": "km/h"}
